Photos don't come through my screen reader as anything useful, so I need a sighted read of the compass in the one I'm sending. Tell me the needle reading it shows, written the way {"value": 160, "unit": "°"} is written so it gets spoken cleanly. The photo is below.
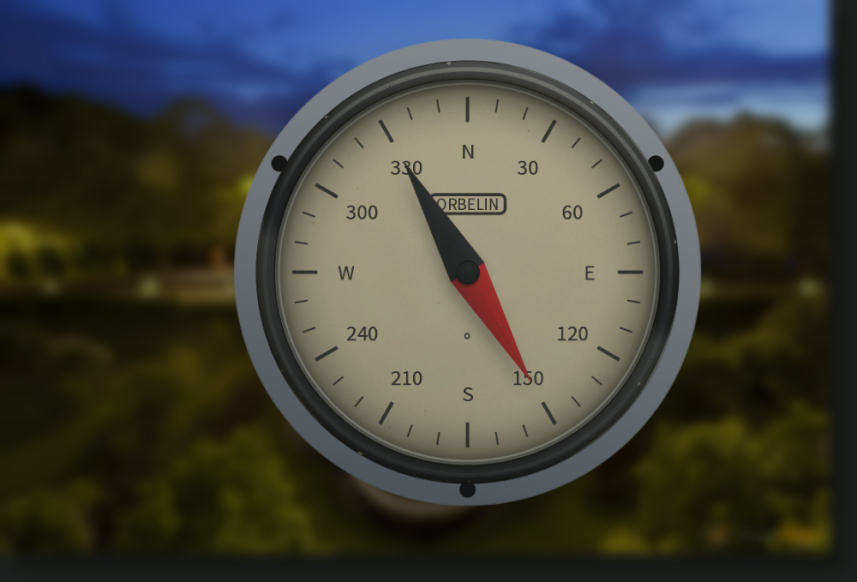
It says {"value": 150, "unit": "°"}
